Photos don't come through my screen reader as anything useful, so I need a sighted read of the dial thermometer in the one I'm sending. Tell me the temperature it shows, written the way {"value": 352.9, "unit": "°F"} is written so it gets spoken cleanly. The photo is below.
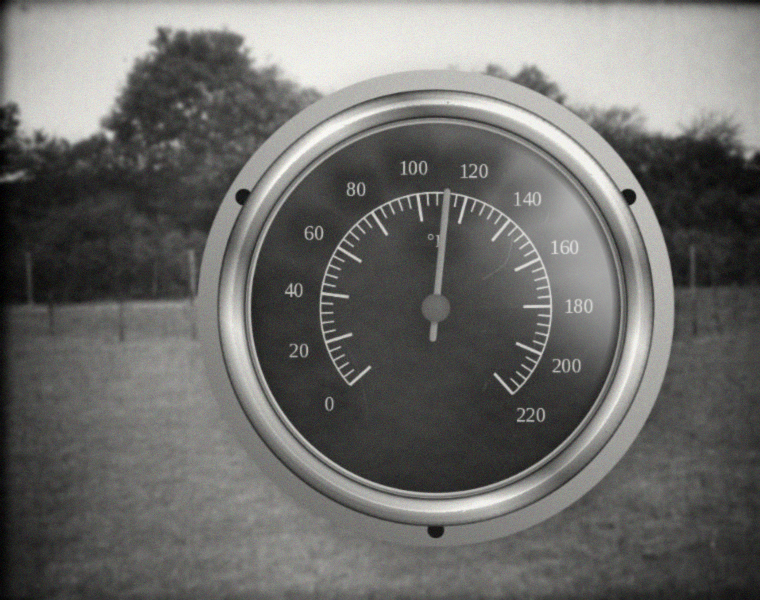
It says {"value": 112, "unit": "°F"}
